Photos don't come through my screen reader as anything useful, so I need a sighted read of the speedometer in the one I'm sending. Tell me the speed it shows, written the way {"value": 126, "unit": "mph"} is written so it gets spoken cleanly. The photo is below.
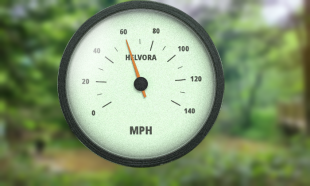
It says {"value": 60, "unit": "mph"}
